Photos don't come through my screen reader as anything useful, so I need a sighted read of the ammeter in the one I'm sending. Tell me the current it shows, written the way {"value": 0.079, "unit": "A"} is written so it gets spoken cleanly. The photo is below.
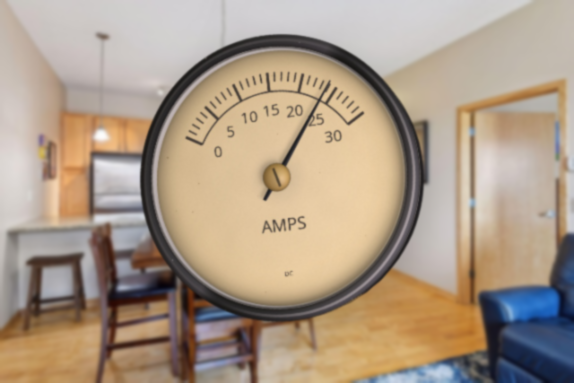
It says {"value": 24, "unit": "A"}
